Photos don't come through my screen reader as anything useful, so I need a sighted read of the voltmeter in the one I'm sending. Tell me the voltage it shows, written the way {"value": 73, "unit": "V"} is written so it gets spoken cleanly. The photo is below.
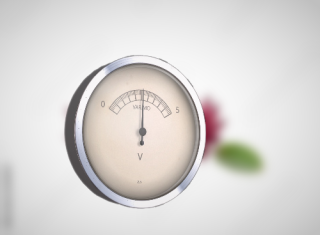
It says {"value": 2.5, "unit": "V"}
